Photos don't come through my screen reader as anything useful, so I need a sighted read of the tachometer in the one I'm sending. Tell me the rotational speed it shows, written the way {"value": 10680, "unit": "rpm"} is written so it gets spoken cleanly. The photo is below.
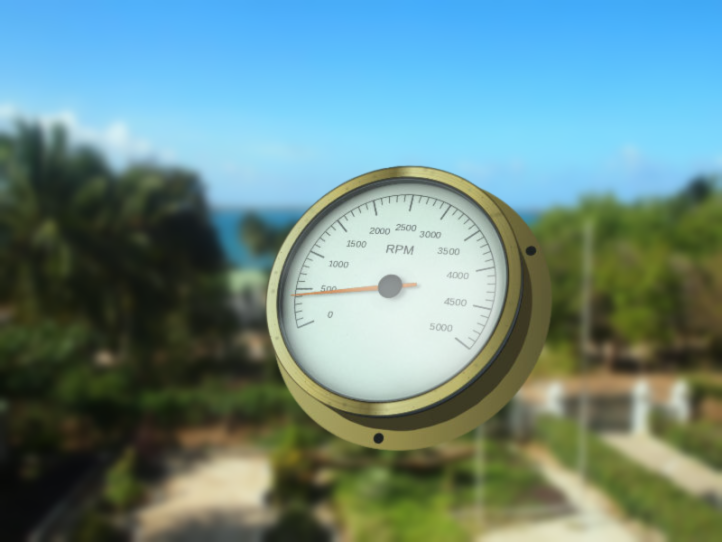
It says {"value": 400, "unit": "rpm"}
